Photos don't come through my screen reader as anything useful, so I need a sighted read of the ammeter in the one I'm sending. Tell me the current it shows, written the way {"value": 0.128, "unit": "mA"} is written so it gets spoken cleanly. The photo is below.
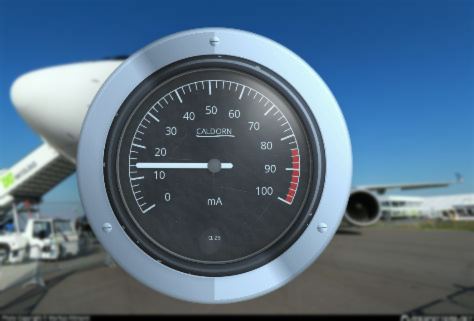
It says {"value": 14, "unit": "mA"}
